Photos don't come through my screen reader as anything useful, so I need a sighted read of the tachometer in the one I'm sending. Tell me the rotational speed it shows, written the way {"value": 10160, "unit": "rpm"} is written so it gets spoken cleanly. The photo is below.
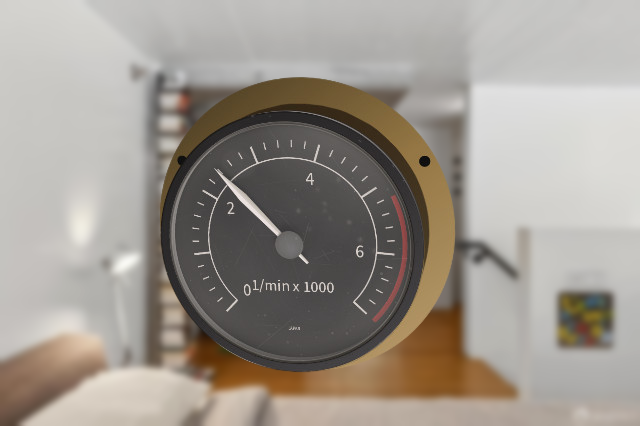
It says {"value": 2400, "unit": "rpm"}
